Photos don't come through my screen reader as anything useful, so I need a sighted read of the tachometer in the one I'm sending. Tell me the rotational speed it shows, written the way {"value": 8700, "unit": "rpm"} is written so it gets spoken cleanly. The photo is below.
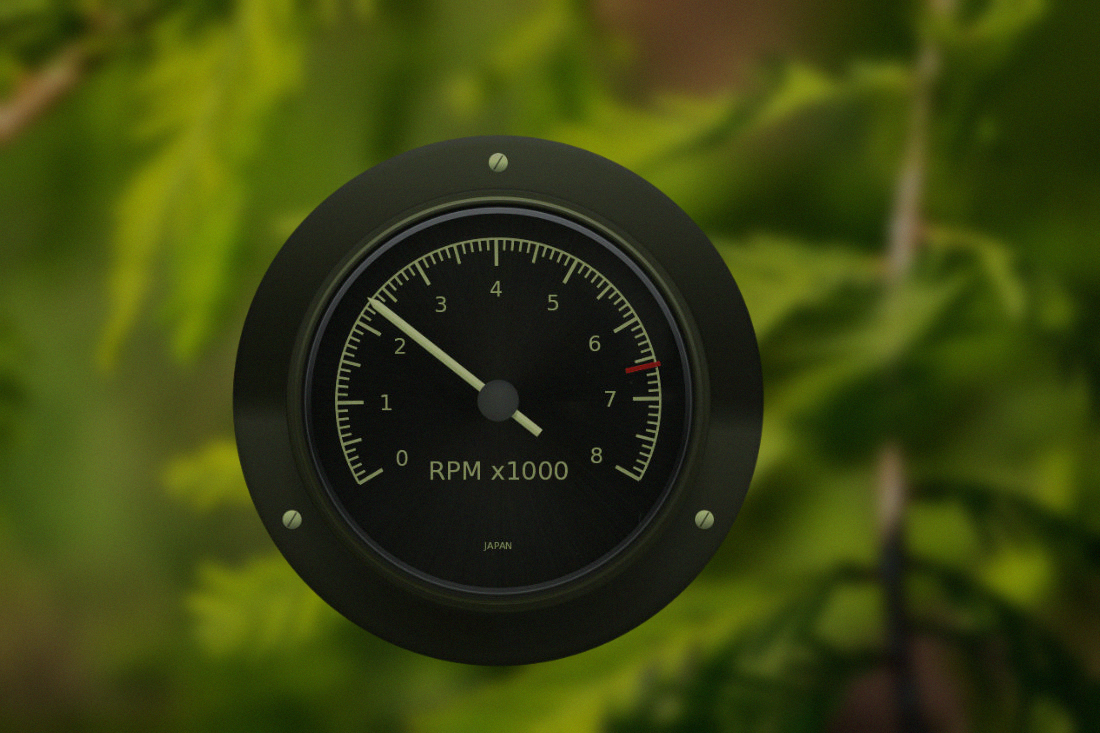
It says {"value": 2300, "unit": "rpm"}
